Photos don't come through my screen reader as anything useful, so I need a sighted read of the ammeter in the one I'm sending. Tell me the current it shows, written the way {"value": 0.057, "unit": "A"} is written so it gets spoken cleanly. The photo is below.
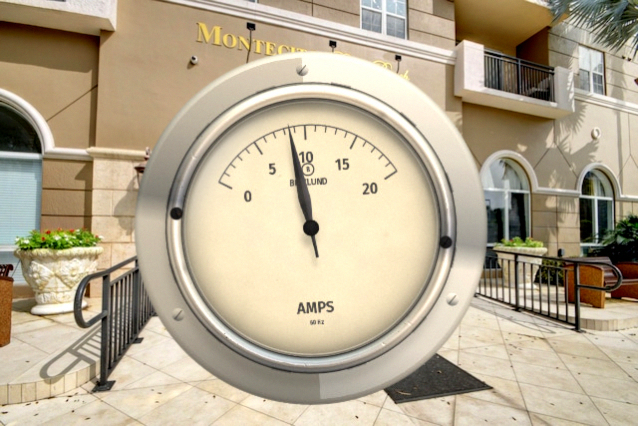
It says {"value": 8.5, "unit": "A"}
